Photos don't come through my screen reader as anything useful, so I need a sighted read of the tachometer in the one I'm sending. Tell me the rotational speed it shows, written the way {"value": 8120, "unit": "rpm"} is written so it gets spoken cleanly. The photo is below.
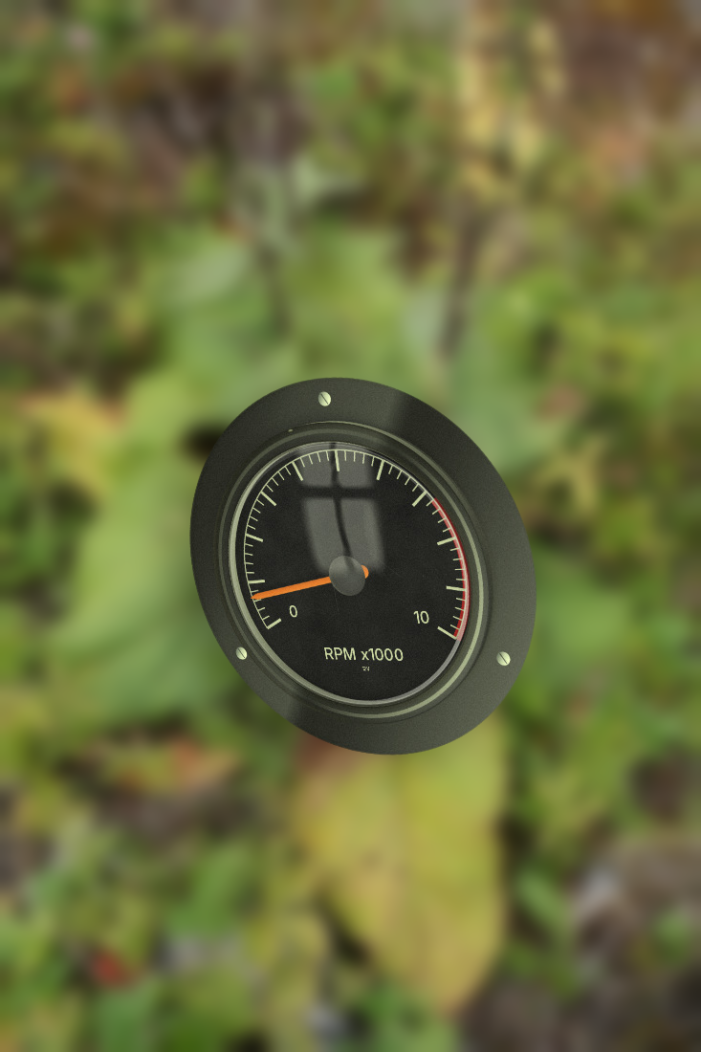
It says {"value": 700, "unit": "rpm"}
